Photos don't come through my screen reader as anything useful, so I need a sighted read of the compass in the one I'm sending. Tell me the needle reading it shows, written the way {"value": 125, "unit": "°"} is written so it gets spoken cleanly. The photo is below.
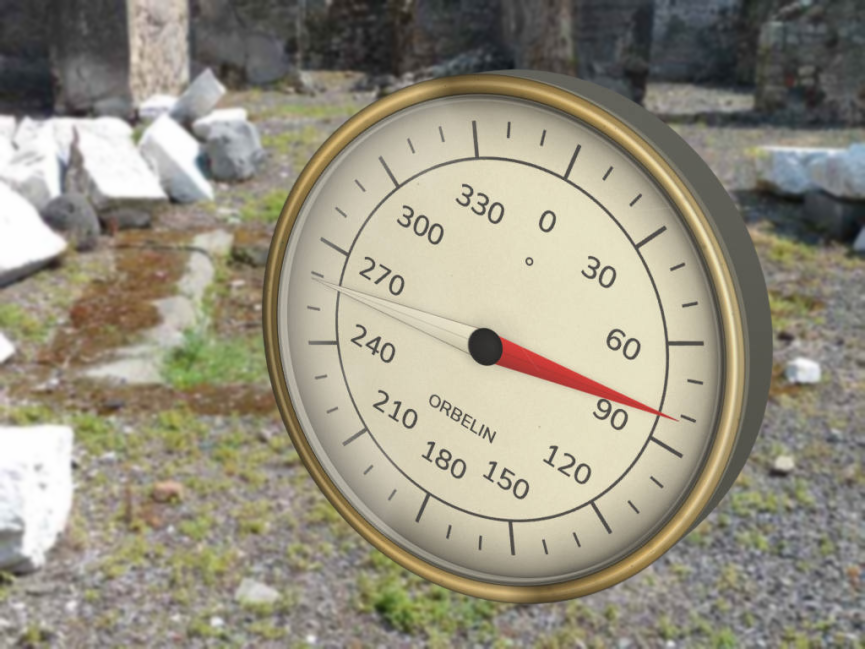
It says {"value": 80, "unit": "°"}
